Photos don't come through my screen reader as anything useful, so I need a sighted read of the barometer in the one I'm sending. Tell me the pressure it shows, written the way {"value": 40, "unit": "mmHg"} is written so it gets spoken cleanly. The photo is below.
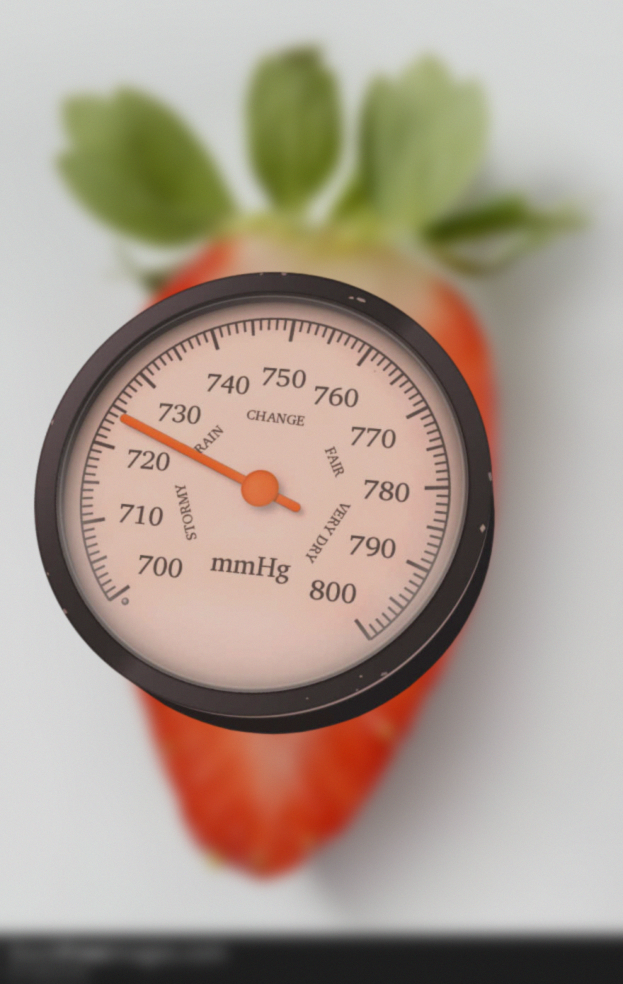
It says {"value": 724, "unit": "mmHg"}
